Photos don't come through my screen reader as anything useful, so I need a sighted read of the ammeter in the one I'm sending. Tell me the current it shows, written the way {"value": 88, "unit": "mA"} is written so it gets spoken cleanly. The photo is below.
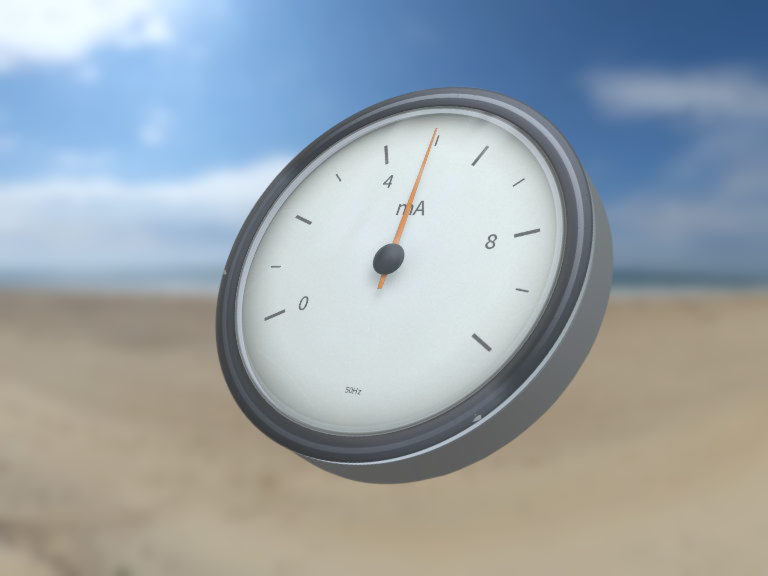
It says {"value": 5, "unit": "mA"}
